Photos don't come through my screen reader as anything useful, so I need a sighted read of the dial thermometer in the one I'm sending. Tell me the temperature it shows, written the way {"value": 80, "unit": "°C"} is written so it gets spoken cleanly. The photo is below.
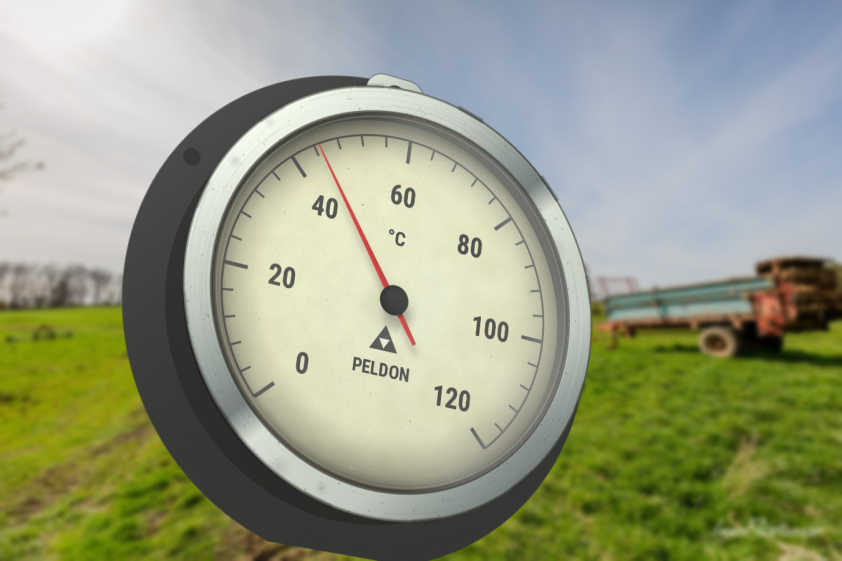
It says {"value": 44, "unit": "°C"}
